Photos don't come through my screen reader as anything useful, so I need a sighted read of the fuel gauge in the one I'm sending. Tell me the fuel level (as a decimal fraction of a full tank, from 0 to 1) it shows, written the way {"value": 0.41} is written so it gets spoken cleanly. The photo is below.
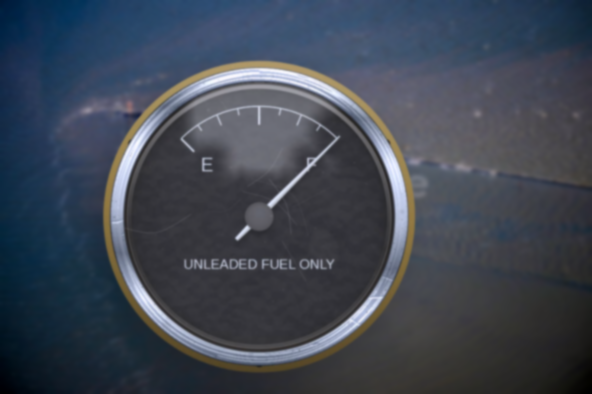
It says {"value": 1}
